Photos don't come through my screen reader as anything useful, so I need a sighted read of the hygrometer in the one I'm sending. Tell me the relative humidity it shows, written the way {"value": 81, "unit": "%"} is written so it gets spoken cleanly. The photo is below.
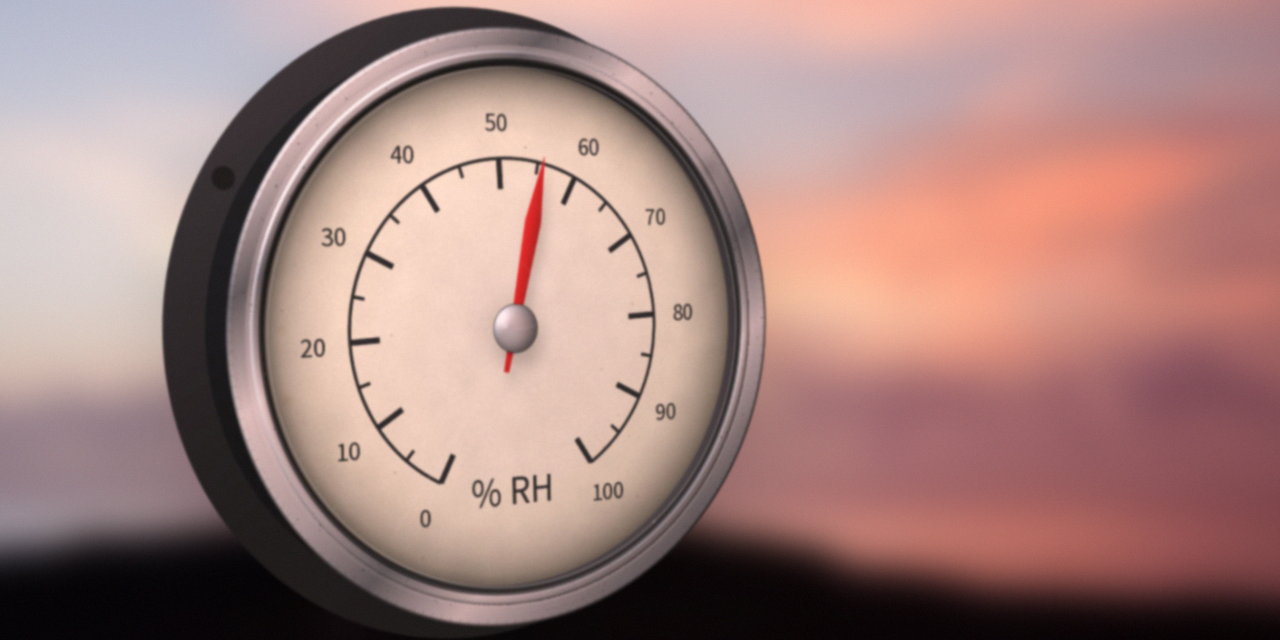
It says {"value": 55, "unit": "%"}
